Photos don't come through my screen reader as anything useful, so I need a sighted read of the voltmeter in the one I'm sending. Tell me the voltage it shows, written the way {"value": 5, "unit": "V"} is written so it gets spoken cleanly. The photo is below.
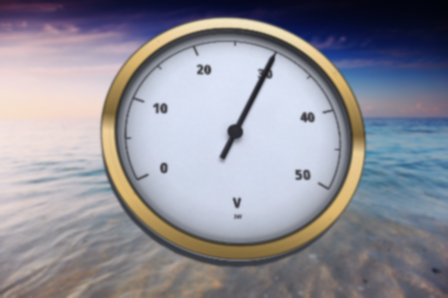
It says {"value": 30, "unit": "V"}
